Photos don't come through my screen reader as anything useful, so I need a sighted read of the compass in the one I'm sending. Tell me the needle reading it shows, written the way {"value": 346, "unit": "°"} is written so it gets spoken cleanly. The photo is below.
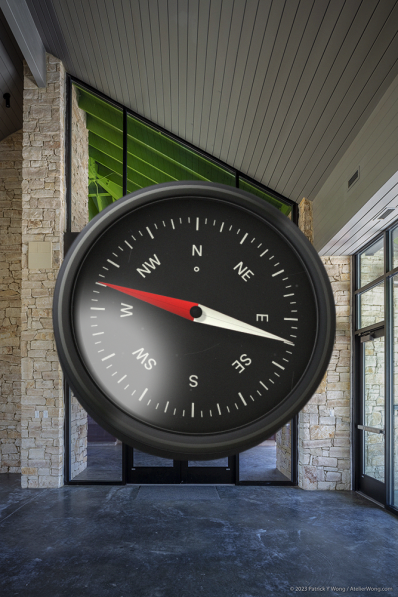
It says {"value": 285, "unit": "°"}
